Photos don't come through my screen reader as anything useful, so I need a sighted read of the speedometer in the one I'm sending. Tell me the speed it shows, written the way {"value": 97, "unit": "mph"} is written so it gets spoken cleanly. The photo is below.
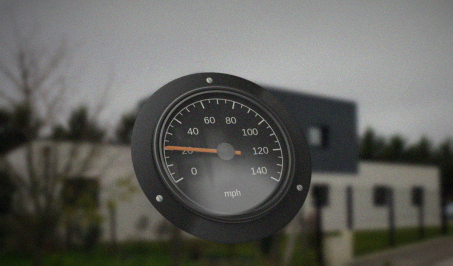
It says {"value": 20, "unit": "mph"}
